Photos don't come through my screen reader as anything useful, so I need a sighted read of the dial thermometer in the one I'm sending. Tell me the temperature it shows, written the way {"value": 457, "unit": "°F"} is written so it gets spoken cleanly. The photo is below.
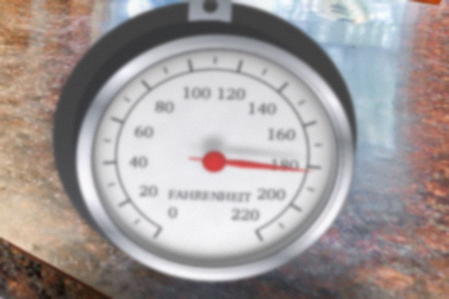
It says {"value": 180, "unit": "°F"}
